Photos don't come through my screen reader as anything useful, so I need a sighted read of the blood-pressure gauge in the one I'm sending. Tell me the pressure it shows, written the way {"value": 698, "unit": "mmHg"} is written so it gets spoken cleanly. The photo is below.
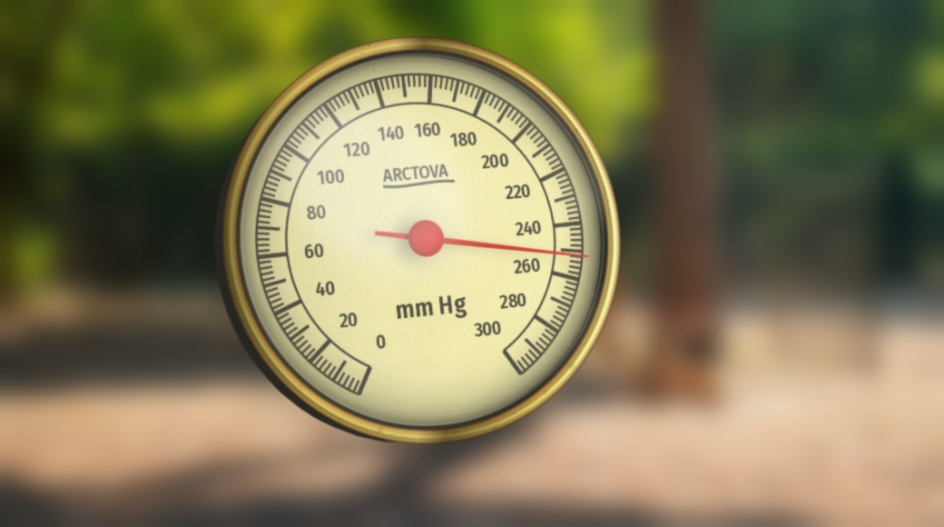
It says {"value": 252, "unit": "mmHg"}
